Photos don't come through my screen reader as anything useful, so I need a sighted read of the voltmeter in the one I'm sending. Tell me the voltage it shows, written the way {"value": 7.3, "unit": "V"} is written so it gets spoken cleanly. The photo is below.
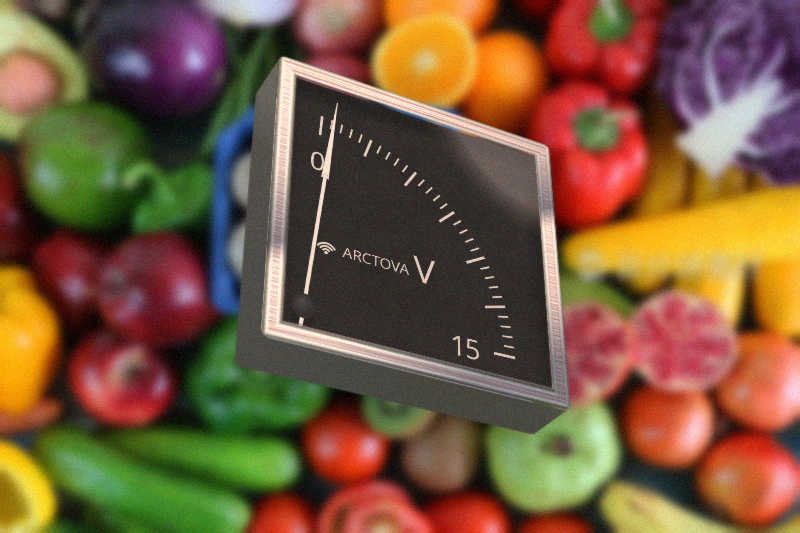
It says {"value": 0.5, "unit": "V"}
